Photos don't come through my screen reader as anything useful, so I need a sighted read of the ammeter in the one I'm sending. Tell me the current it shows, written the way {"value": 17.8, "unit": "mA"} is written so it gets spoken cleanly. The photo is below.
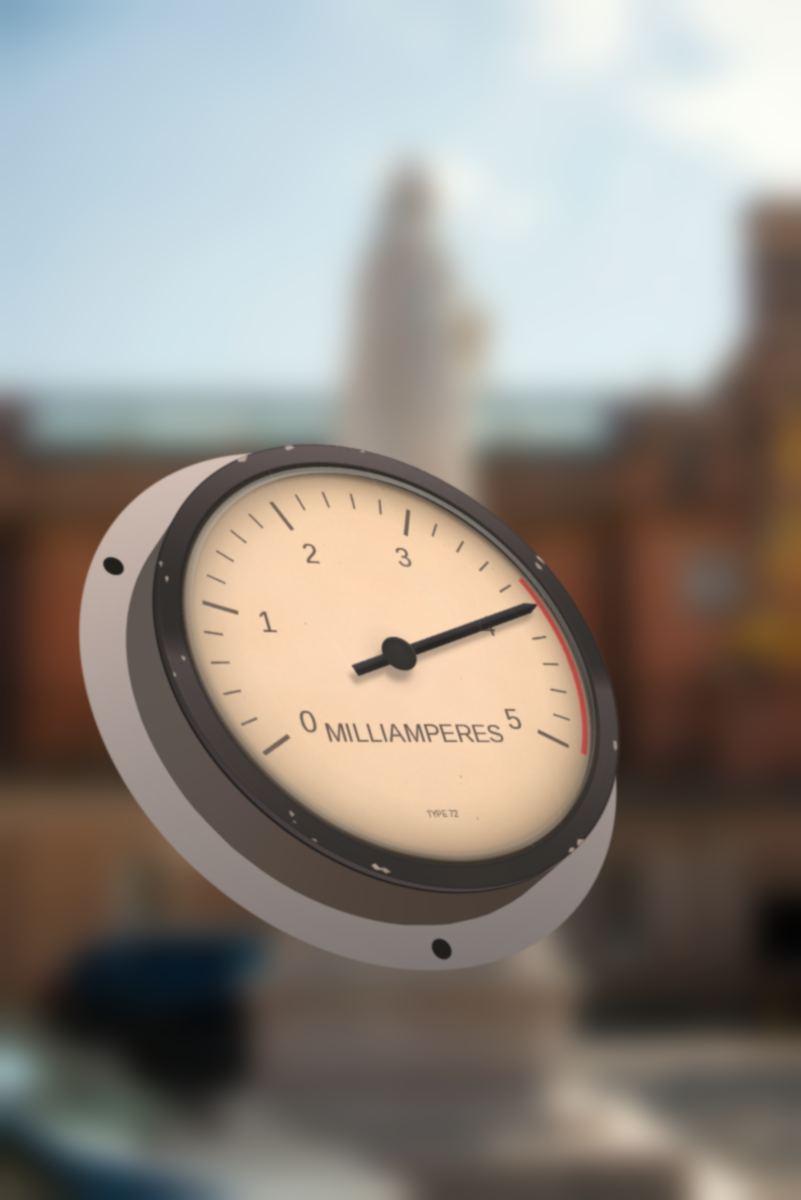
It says {"value": 4, "unit": "mA"}
